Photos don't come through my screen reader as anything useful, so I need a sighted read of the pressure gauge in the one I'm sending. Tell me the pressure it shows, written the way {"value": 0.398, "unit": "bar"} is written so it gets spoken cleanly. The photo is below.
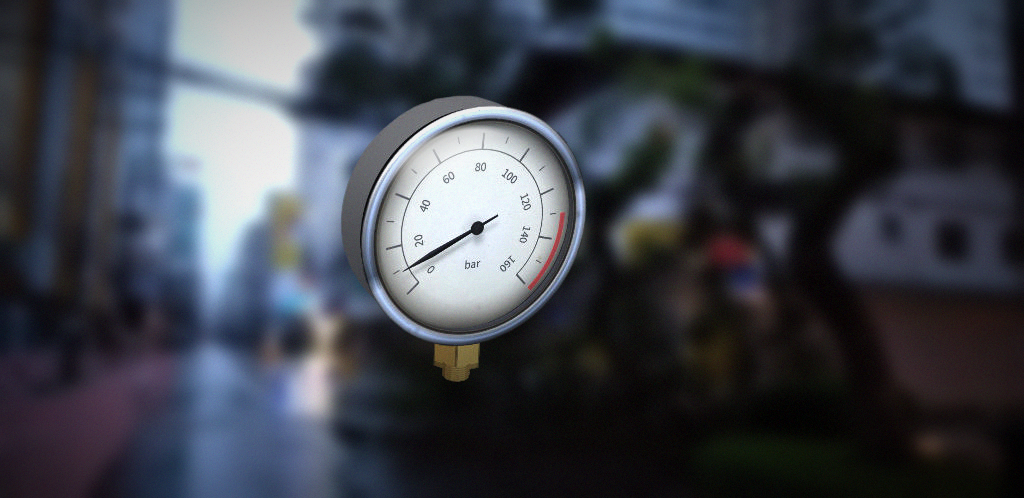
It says {"value": 10, "unit": "bar"}
